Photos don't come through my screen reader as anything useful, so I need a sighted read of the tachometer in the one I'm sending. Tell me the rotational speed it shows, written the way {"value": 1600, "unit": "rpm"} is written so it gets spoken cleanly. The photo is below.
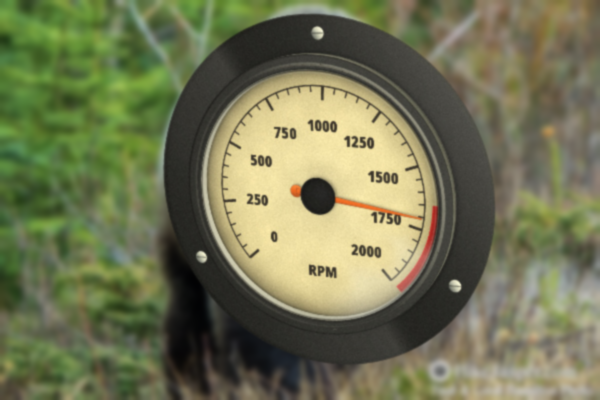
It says {"value": 1700, "unit": "rpm"}
